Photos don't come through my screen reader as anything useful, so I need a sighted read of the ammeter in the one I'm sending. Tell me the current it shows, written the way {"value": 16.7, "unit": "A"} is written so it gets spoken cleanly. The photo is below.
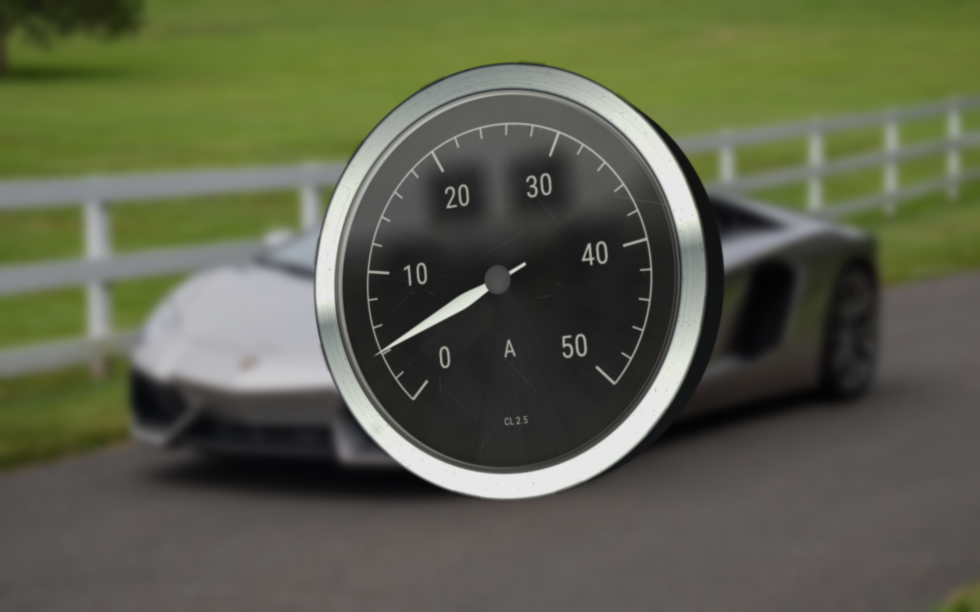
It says {"value": 4, "unit": "A"}
